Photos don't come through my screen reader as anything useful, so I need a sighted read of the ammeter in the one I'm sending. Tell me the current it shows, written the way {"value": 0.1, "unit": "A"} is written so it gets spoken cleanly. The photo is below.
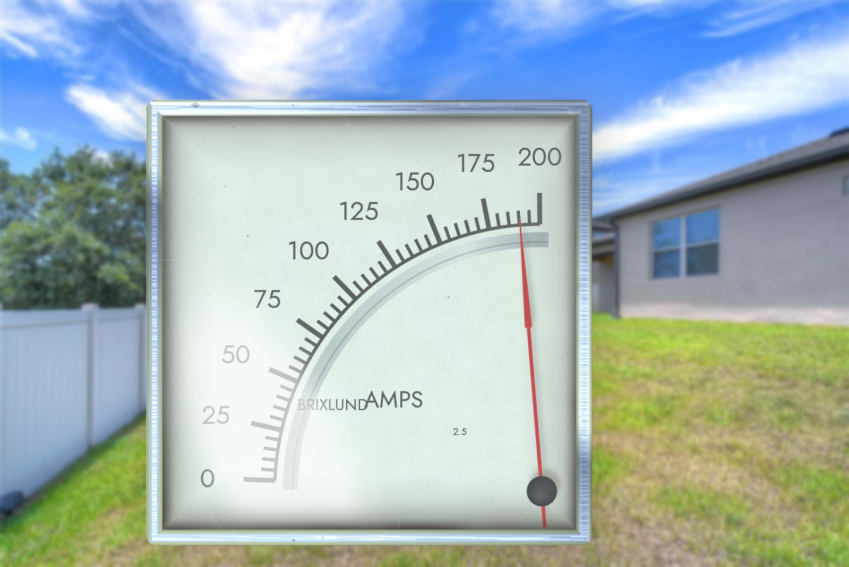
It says {"value": 190, "unit": "A"}
